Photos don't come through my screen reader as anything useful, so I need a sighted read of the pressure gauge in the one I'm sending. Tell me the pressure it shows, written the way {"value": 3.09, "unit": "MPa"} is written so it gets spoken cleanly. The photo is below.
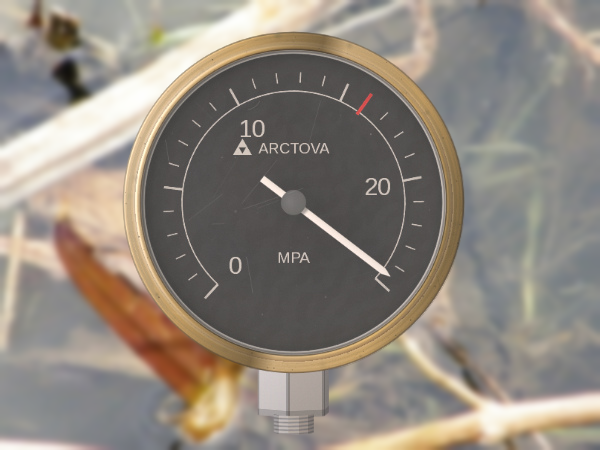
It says {"value": 24.5, "unit": "MPa"}
